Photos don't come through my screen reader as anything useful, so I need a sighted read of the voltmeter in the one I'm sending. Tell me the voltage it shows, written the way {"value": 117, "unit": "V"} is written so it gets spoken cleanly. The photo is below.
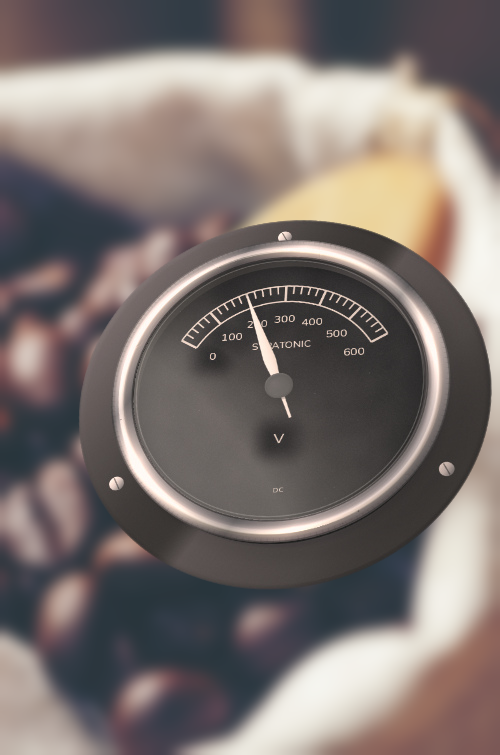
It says {"value": 200, "unit": "V"}
